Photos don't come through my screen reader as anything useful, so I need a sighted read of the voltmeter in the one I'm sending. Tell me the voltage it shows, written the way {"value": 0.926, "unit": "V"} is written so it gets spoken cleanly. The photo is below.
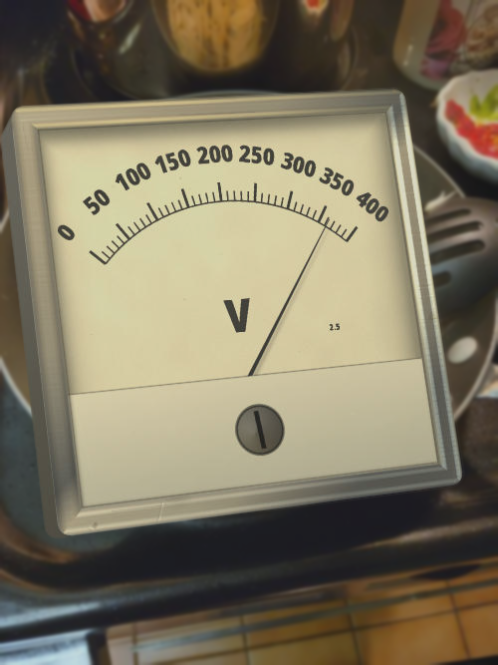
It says {"value": 360, "unit": "V"}
